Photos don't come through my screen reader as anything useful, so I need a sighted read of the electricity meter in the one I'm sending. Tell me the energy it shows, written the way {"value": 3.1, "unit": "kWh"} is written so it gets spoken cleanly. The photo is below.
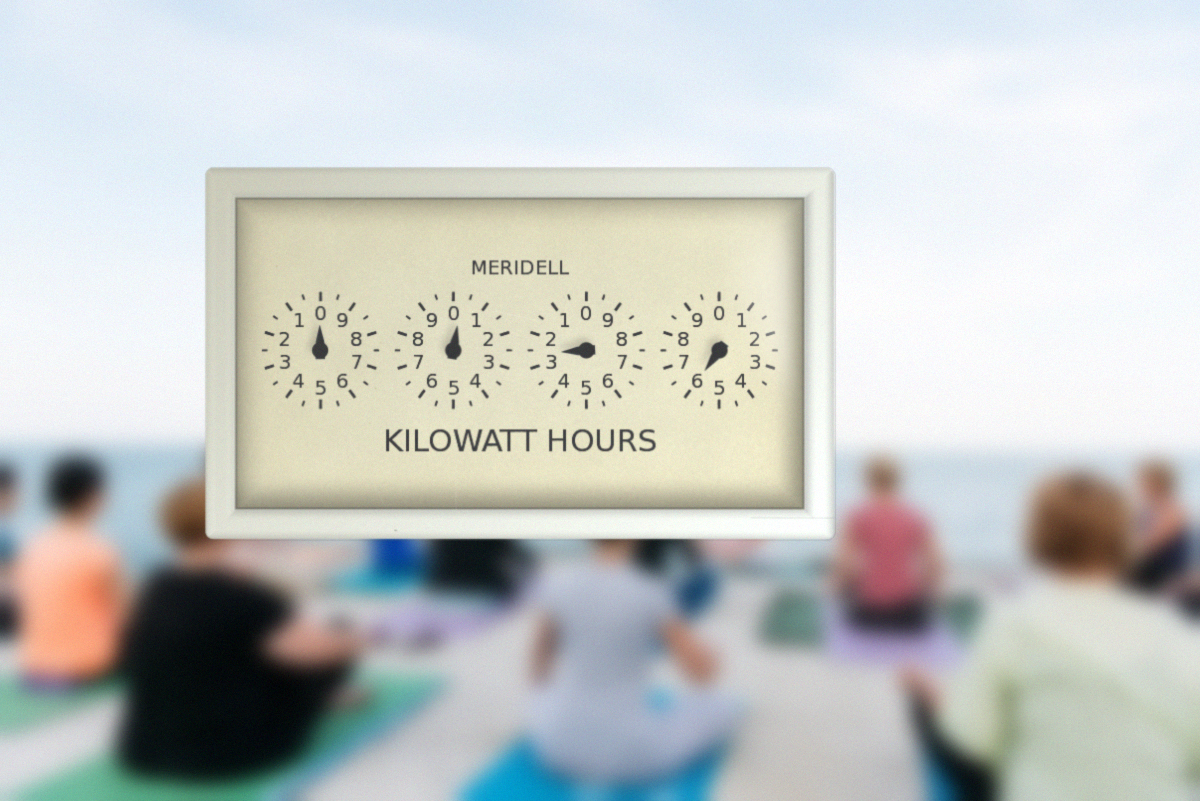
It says {"value": 26, "unit": "kWh"}
